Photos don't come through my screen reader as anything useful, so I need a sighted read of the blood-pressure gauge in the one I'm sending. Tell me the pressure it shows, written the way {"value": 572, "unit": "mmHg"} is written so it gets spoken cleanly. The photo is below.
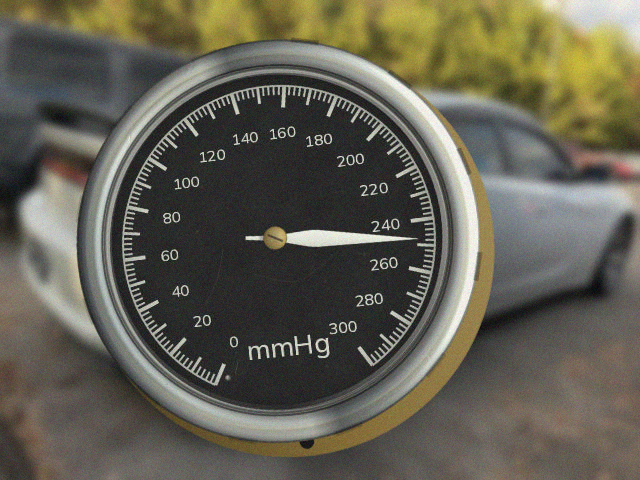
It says {"value": 248, "unit": "mmHg"}
